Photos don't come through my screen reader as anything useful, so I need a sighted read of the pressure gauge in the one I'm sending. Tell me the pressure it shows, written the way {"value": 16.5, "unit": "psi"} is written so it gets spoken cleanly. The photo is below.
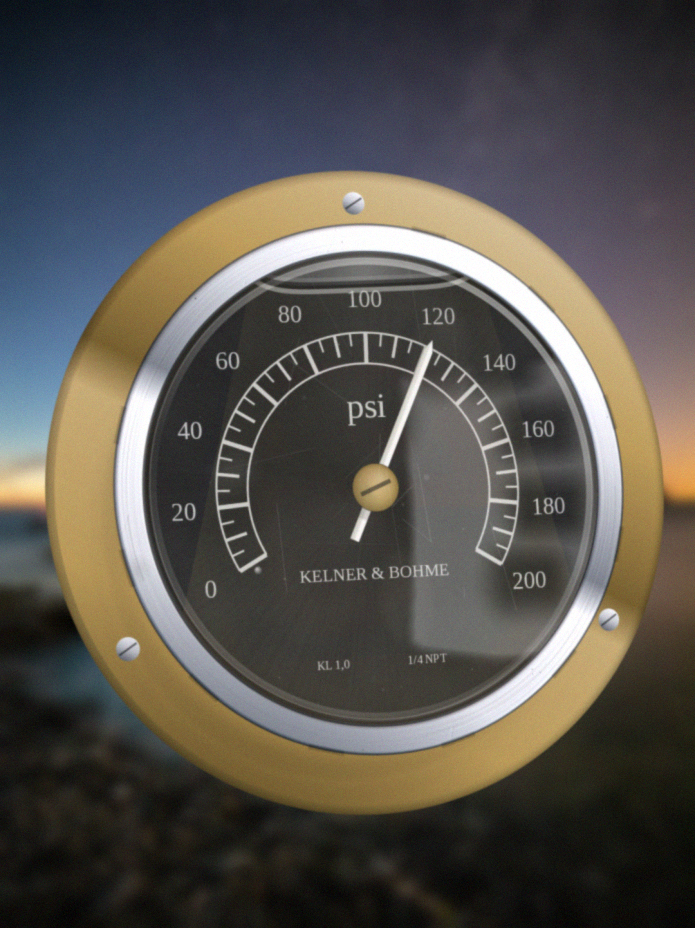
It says {"value": 120, "unit": "psi"}
